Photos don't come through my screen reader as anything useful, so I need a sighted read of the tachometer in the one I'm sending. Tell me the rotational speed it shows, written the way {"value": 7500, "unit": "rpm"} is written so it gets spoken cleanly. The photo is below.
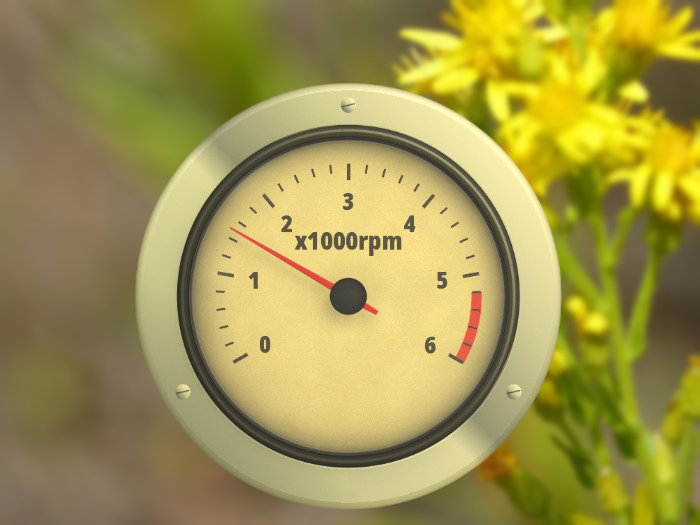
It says {"value": 1500, "unit": "rpm"}
